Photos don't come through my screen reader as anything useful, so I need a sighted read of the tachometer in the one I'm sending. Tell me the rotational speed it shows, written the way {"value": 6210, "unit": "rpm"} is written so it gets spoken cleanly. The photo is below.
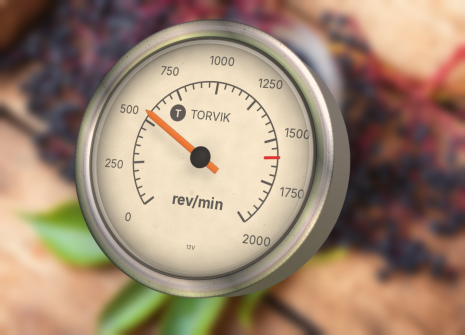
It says {"value": 550, "unit": "rpm"}
